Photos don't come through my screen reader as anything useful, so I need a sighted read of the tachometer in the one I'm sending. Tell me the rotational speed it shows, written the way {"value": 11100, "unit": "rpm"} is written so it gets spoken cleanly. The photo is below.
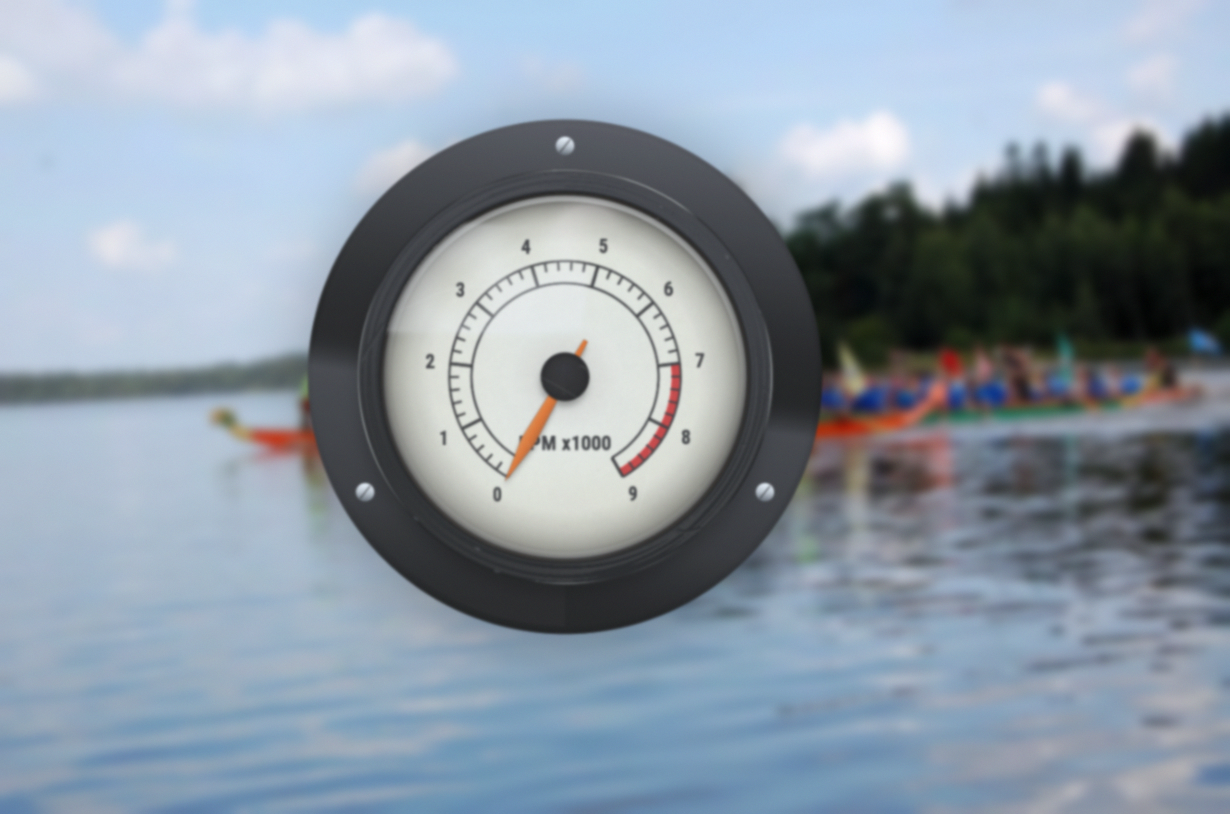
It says {"value": 0, "unit": "rpm"}
